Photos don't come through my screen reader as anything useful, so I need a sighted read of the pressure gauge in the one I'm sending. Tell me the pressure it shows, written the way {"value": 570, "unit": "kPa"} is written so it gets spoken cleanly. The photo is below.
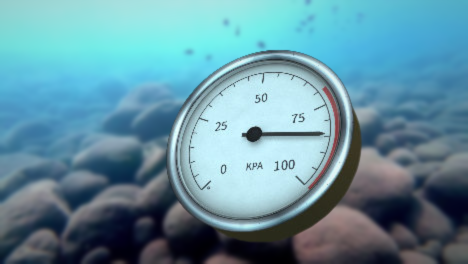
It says {"value": 85, "unit": "kPa"}
